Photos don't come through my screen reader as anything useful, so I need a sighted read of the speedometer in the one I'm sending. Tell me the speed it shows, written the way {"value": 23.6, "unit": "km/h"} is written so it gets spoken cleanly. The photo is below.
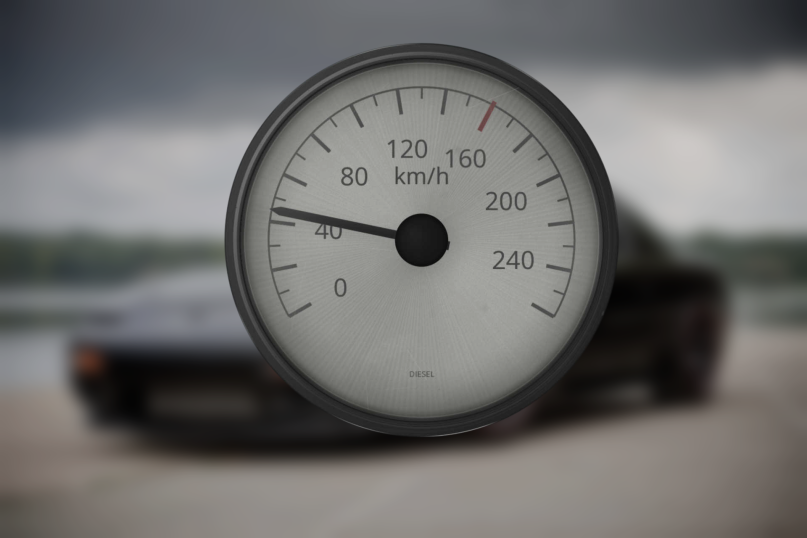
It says {"value": 45, "unit": "km/h"}
